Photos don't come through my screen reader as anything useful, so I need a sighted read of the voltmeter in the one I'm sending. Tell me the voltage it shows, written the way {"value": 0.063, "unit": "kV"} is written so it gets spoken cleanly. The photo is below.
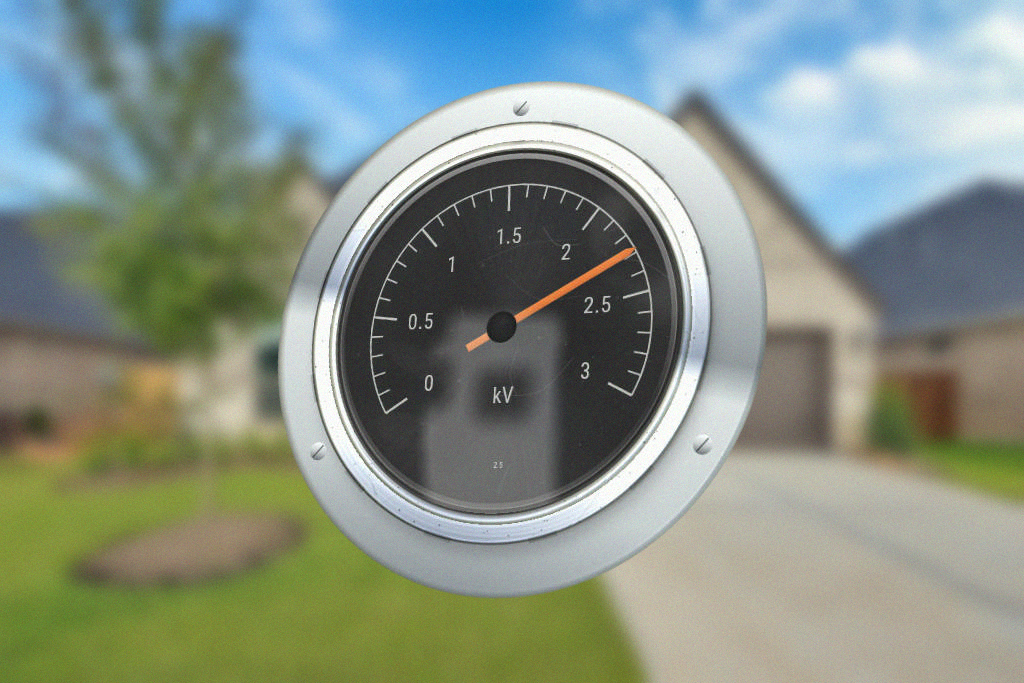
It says {"value": 2.3, "unit": "kV"}
